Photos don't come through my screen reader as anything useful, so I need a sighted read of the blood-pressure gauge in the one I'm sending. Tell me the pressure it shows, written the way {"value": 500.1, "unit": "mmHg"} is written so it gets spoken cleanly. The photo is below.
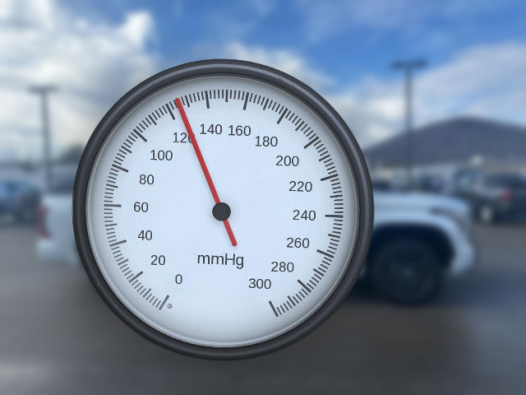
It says {"value": 126, "unit": "mmHg"}
